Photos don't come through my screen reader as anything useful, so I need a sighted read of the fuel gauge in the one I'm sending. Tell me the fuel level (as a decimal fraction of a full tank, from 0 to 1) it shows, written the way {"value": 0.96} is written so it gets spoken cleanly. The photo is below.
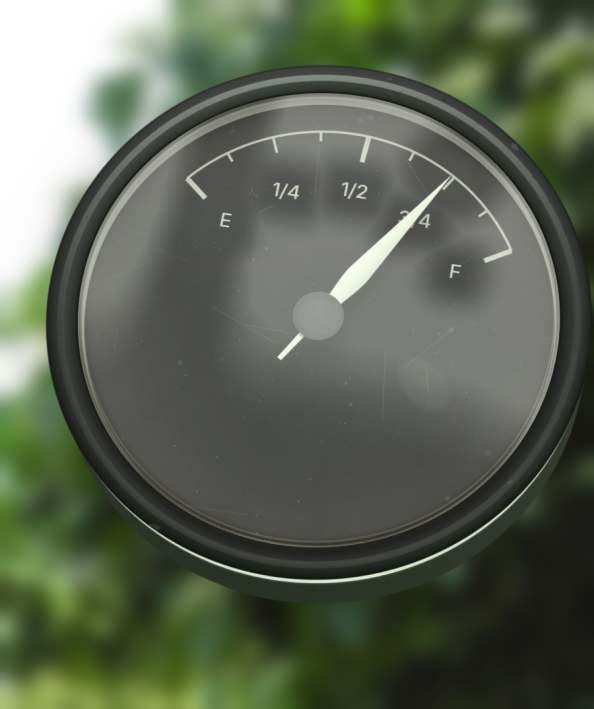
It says {"value": 0.75}
